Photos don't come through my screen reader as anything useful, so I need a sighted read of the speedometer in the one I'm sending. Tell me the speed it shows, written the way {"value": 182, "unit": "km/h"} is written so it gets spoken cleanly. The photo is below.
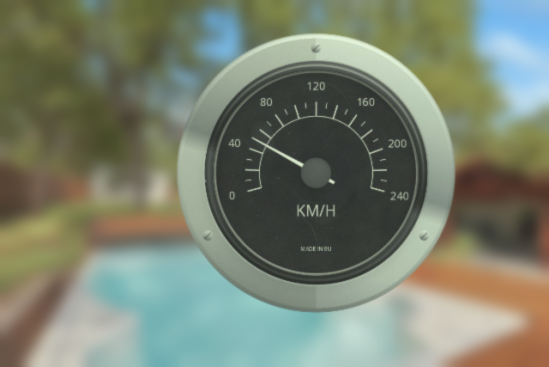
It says {"value": 50, "unit": "km/h"}
